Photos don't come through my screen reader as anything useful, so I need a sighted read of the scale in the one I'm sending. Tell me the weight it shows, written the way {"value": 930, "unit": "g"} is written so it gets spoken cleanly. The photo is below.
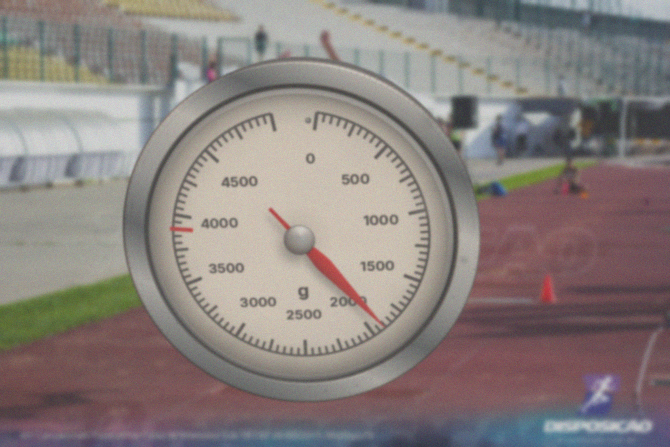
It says {"value": 1900, "unit": "g"}
